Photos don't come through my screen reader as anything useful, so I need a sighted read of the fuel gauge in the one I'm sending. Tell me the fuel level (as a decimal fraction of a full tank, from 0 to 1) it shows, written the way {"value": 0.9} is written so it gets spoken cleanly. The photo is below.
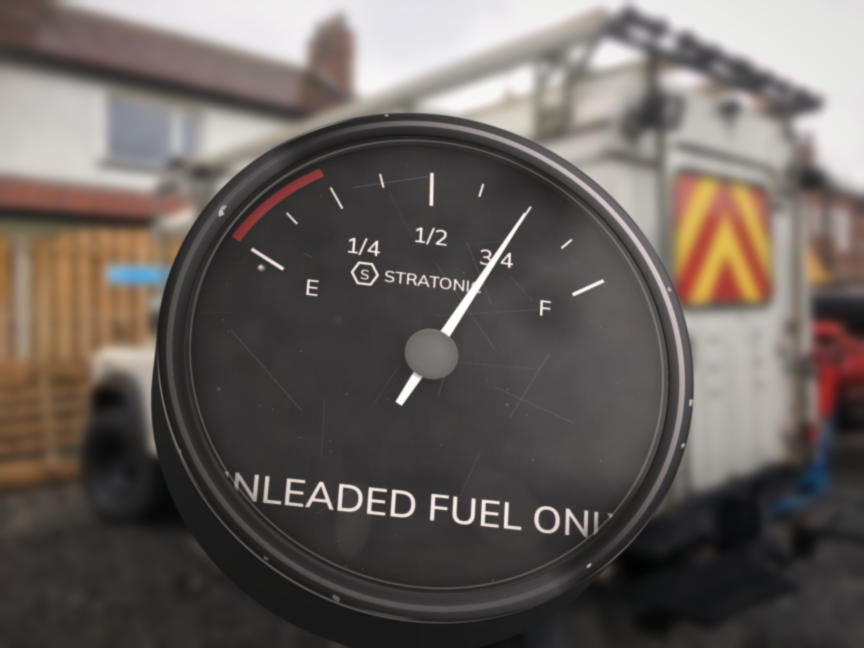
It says {"value": 0.75}
